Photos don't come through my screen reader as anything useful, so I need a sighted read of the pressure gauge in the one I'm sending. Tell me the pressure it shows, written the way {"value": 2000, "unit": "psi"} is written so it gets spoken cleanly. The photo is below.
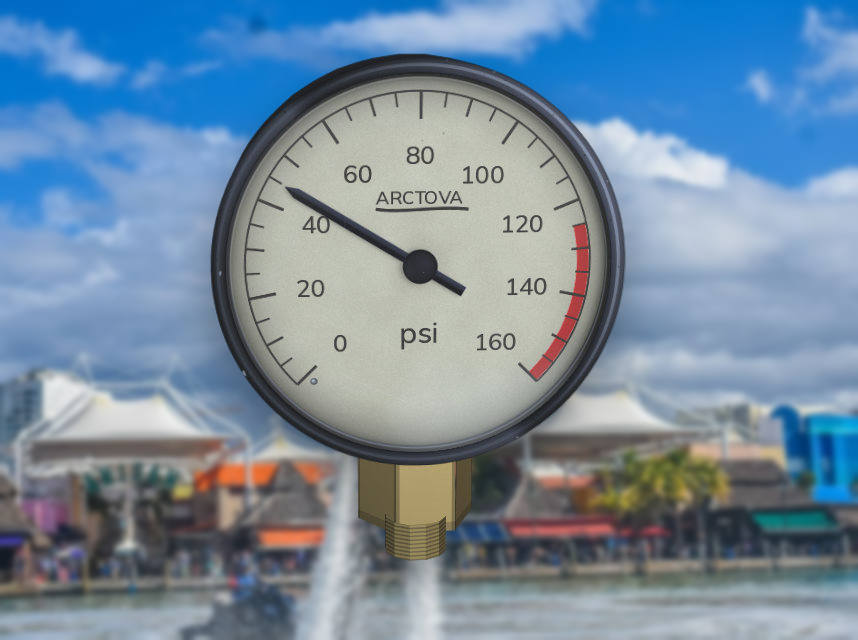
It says {"value": 45, "unit": "psi"}
